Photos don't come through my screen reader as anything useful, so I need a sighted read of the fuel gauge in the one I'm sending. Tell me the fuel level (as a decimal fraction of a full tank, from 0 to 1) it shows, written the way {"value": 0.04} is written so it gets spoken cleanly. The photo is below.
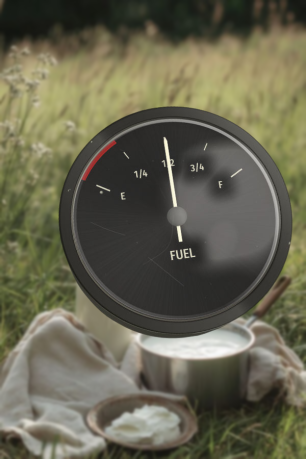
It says {"value": 0.5}
